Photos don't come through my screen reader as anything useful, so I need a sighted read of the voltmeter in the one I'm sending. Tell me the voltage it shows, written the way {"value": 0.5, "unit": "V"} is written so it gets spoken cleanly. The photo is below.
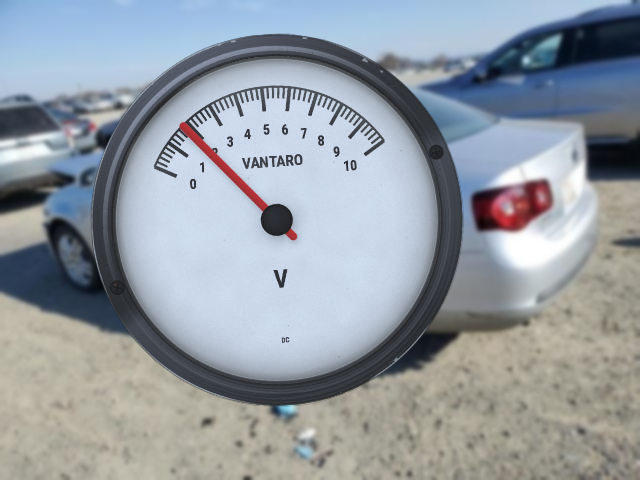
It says {"value": 1.8, "unit": "V"}
